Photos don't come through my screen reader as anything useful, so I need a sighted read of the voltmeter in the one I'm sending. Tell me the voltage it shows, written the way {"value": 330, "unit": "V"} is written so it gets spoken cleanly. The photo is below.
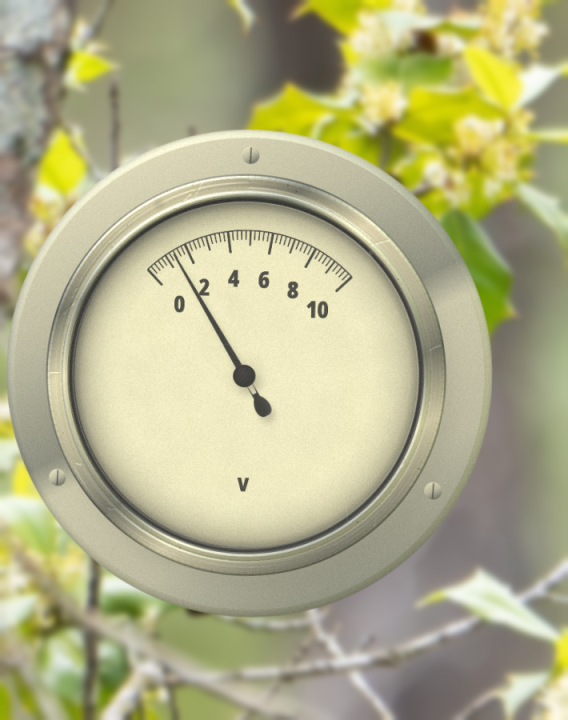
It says {"value": 1.4, "unit": "V"}
